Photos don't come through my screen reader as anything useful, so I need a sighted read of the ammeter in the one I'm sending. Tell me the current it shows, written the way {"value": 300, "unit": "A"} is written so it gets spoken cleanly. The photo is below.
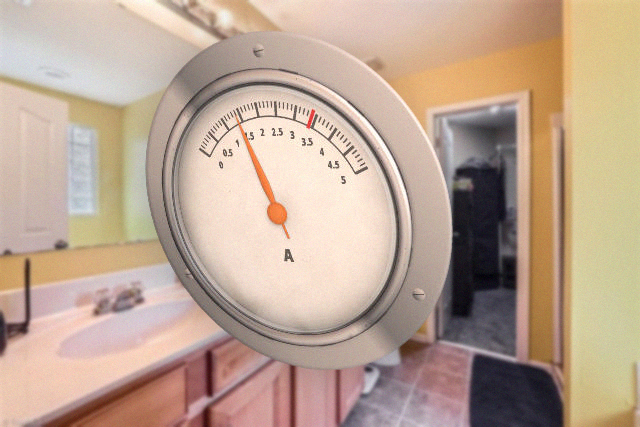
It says {"value": 1.5, "unit": "A"}
